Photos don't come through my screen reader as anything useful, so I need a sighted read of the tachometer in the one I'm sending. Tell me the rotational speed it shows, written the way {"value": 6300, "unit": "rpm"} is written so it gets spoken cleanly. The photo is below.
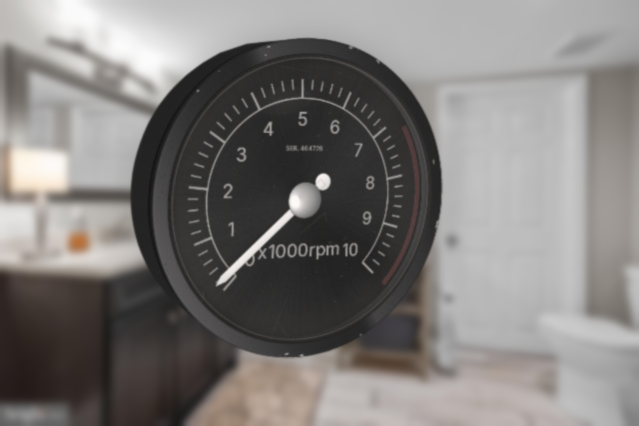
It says {"value": 200, "unit": "rpm"}
